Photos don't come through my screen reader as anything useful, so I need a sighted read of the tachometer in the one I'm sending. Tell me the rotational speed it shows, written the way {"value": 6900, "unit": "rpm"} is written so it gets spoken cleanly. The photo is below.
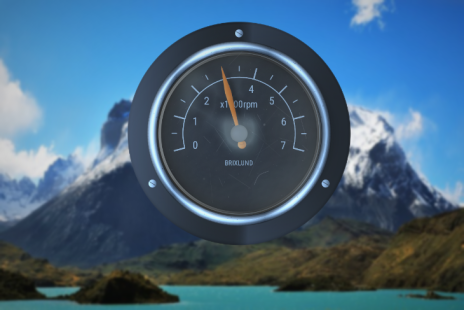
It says {"value": 3000, "unit": "rpm"}
